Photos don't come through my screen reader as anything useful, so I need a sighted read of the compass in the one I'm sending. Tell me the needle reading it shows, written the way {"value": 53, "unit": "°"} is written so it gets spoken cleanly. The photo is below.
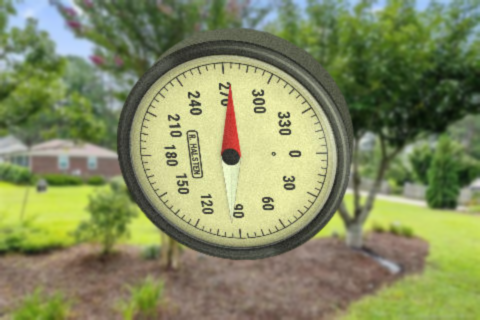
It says {"value": 275, "unit": "°"}
